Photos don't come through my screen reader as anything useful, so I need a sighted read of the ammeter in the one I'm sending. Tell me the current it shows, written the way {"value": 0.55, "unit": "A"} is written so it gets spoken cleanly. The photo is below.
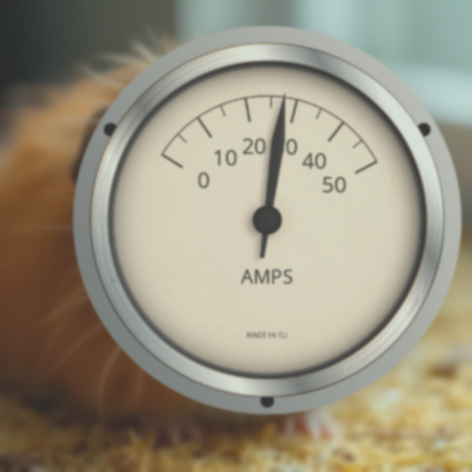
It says {"value": 27.5, "unit": "A"}
